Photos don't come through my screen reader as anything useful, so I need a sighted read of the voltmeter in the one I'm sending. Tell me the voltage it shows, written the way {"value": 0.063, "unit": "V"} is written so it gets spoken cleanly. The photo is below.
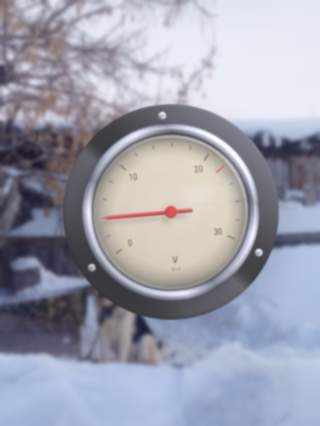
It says {"value": 4, "unit": "V"}
